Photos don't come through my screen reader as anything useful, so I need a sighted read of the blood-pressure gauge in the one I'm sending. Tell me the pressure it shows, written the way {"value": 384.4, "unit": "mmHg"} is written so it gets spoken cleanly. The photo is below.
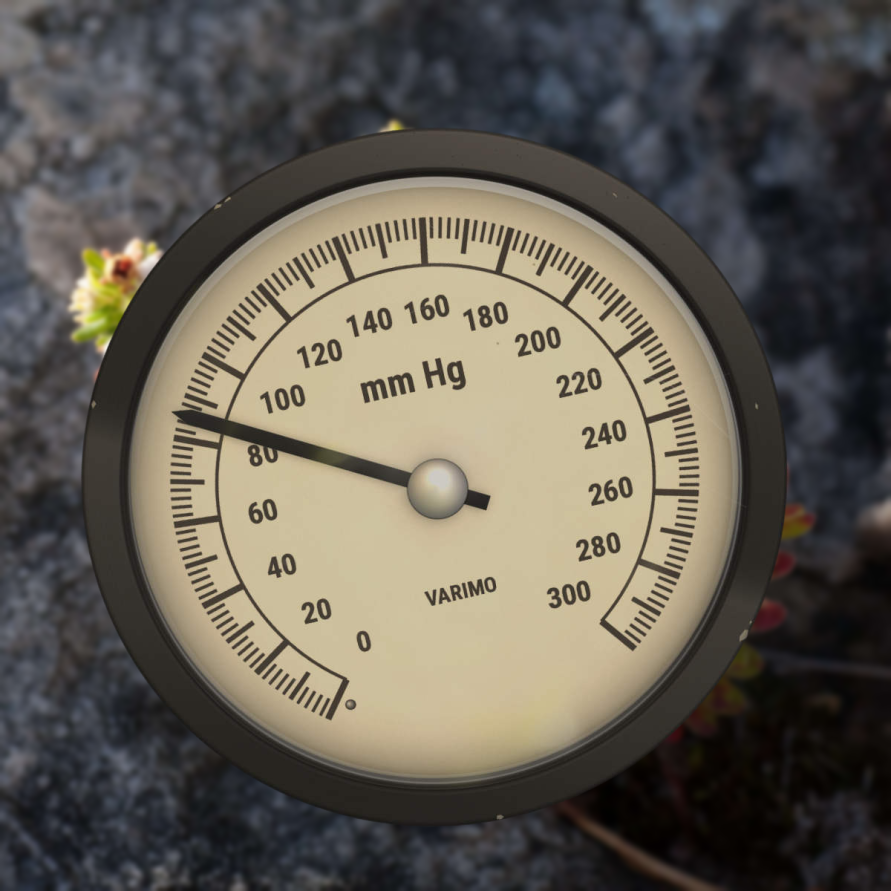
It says {"value": 86, "unit": "mmHg"}
